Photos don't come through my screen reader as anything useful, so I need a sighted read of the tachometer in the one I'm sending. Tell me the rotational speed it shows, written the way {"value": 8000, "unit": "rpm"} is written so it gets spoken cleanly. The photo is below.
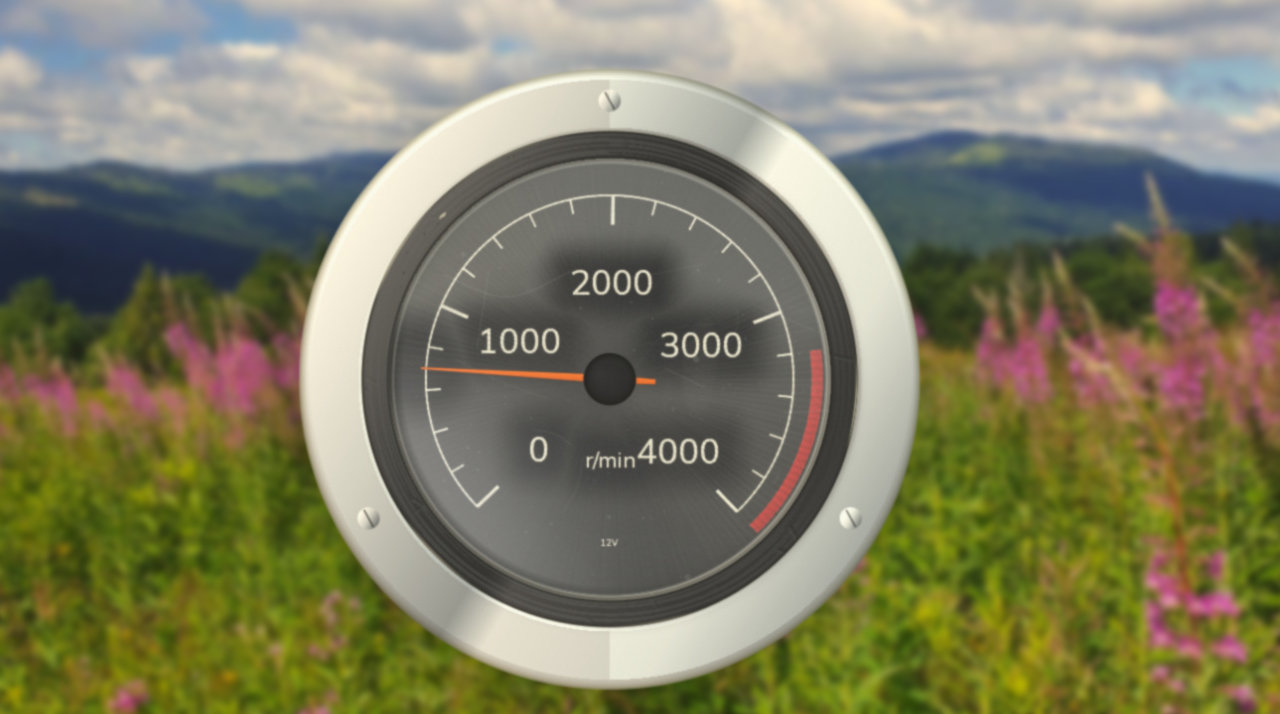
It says {"value": 700, "unit": "rpm"}
